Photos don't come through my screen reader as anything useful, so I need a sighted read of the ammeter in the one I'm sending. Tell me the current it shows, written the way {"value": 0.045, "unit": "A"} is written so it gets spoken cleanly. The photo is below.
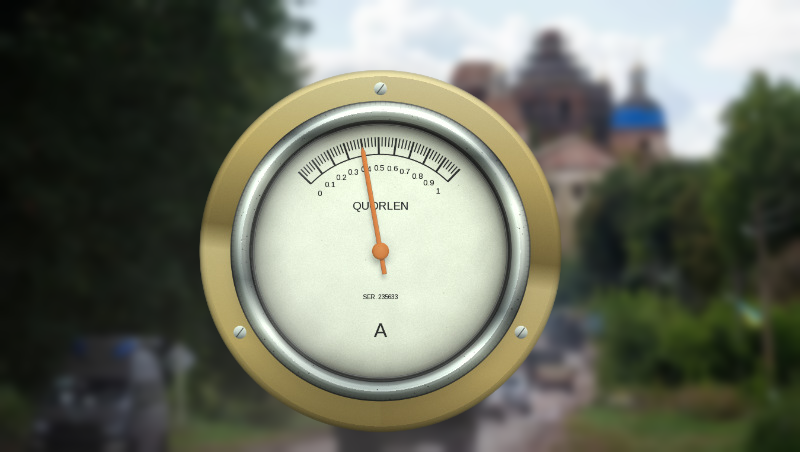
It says {"value": 0.4, "unit": "A"}
